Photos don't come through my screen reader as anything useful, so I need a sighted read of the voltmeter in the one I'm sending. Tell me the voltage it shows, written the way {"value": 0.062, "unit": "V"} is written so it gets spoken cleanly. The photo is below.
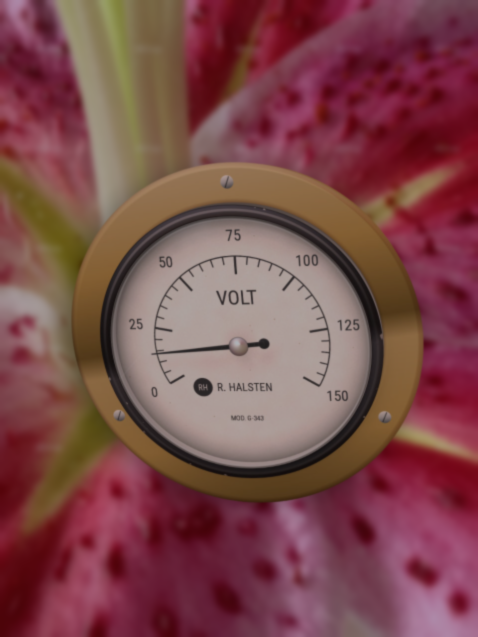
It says {"value": 15, "unit": "V"}
